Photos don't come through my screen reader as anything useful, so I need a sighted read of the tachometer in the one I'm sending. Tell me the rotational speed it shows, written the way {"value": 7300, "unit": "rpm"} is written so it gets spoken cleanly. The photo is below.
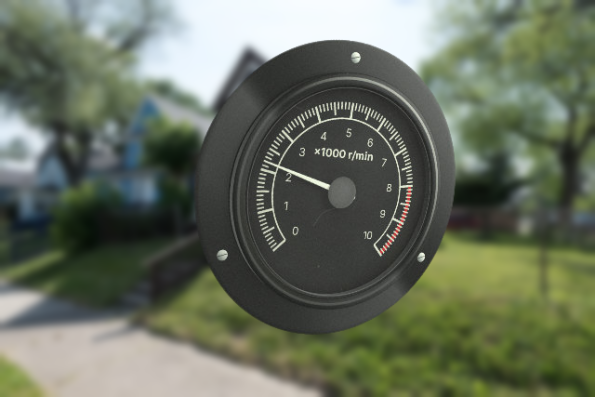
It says {"value": 2200, "unit": "rpm"}
